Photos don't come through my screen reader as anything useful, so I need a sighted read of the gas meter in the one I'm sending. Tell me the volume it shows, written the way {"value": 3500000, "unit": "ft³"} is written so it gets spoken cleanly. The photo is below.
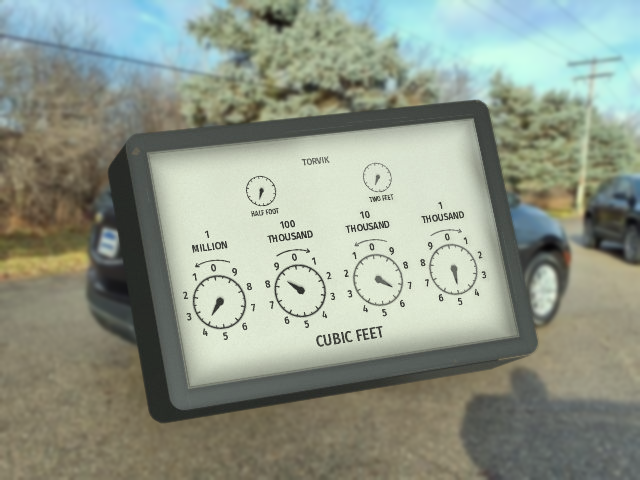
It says {"value": 386500, "unit": "ft³"}
